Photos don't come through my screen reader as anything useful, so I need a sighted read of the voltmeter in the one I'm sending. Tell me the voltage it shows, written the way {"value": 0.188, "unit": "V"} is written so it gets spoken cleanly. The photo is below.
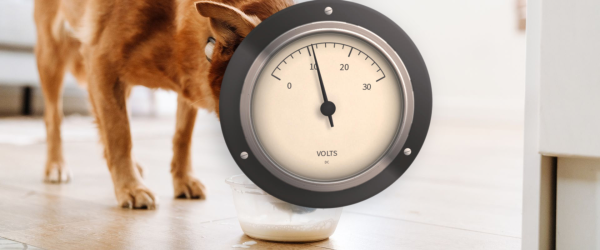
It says {"value": 11, "unit": "V"}
